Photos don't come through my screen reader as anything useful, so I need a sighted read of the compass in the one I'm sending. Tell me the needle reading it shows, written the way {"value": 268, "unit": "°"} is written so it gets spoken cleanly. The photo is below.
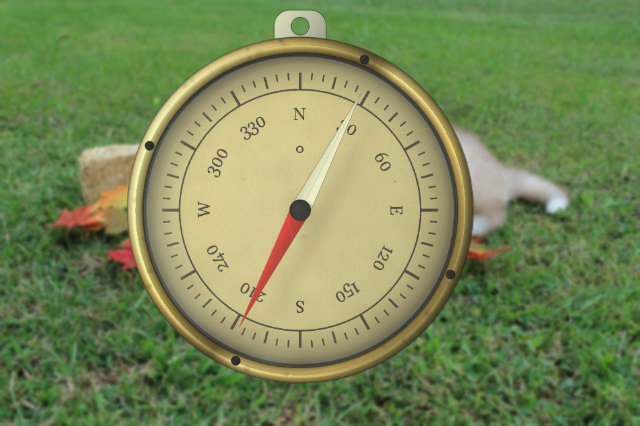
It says {"value": 207.5, "unit": "°"}
